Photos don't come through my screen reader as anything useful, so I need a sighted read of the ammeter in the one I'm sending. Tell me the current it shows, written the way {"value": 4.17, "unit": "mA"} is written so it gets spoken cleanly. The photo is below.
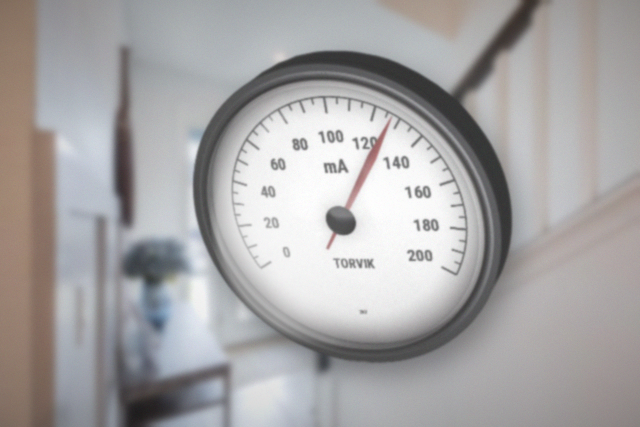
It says {"value": 127.5, "unit": "mA"}
